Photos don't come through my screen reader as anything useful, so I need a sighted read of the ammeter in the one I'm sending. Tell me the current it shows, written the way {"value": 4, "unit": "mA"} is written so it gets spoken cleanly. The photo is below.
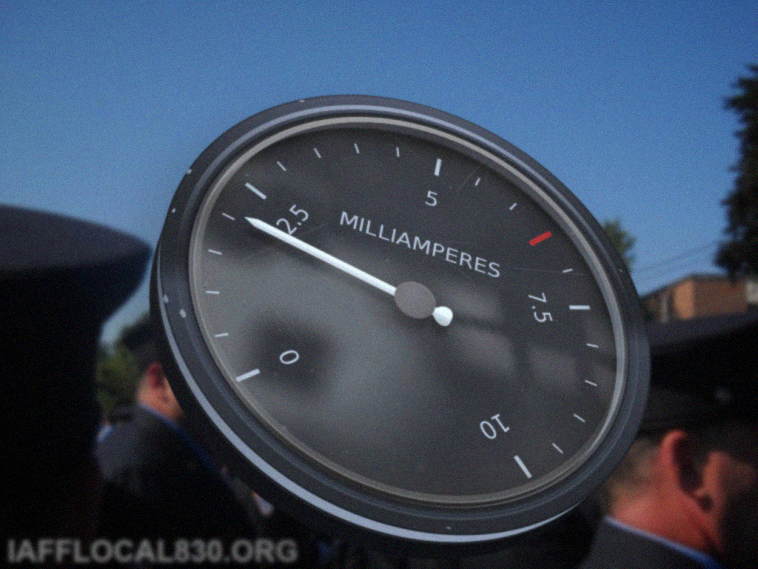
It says {"value": 2, "unit": "mA"}
